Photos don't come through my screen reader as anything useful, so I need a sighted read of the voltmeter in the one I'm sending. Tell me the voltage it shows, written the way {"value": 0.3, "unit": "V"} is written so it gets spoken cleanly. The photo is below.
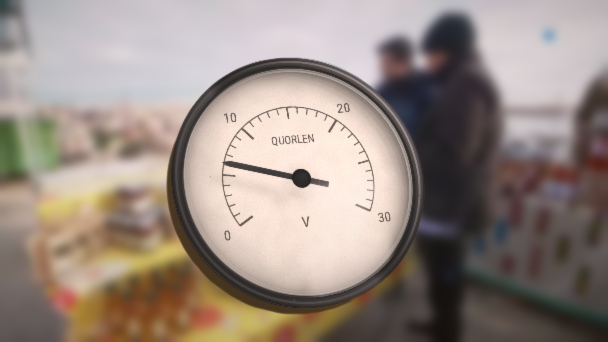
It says {"value": 6, "unit": "V"}
